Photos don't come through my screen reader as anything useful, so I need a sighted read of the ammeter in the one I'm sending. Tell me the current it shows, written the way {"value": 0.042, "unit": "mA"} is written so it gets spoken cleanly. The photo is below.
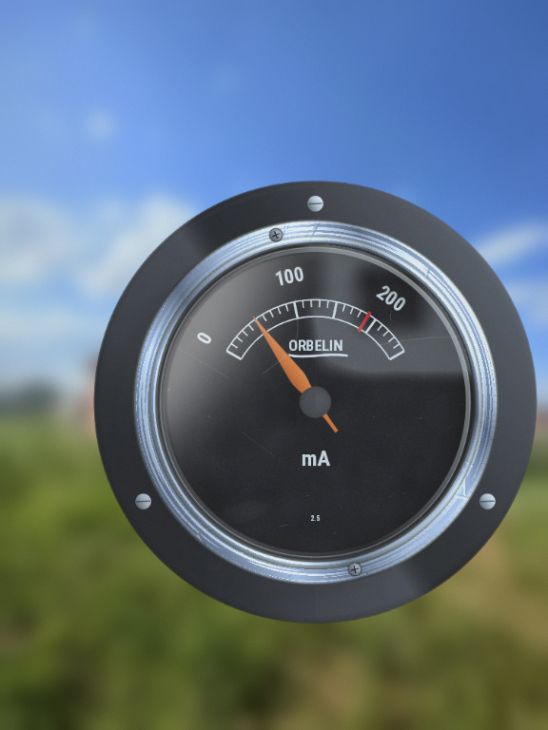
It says {"value": 50, "unit": "mA"}
